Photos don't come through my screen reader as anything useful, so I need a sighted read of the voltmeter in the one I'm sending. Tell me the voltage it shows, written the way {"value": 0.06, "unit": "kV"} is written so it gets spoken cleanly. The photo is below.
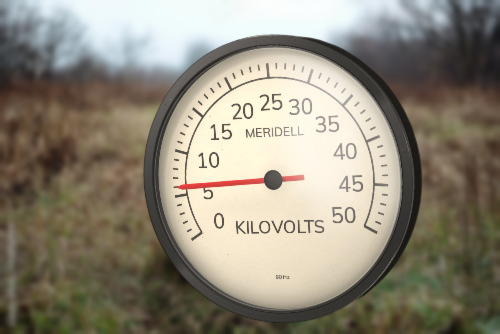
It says {"value": 6, "unit": "kV"}
